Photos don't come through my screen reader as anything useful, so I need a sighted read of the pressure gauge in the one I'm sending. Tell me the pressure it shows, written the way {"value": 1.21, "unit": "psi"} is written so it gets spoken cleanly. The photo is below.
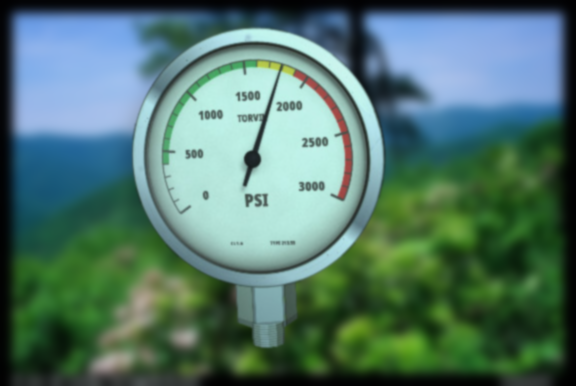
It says {"value": 1800, "unit": "psi"}
